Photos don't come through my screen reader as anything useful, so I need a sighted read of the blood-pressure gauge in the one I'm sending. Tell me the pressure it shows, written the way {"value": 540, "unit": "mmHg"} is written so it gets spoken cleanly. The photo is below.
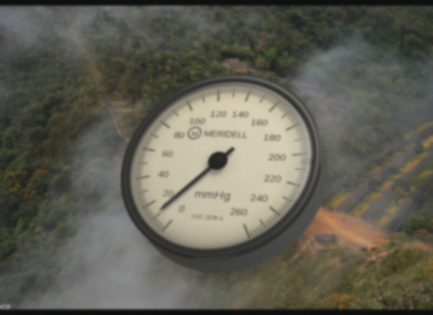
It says {"value": 10, "unit": "mmHg"}
